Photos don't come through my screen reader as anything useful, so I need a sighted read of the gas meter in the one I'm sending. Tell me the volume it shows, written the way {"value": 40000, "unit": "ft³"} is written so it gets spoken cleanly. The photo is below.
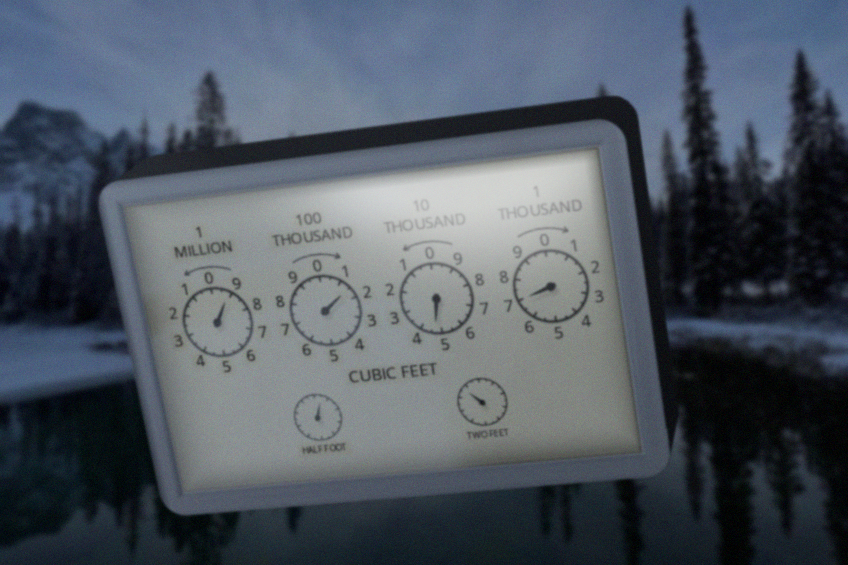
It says {"value": 914700, "unit": "ft³"}
